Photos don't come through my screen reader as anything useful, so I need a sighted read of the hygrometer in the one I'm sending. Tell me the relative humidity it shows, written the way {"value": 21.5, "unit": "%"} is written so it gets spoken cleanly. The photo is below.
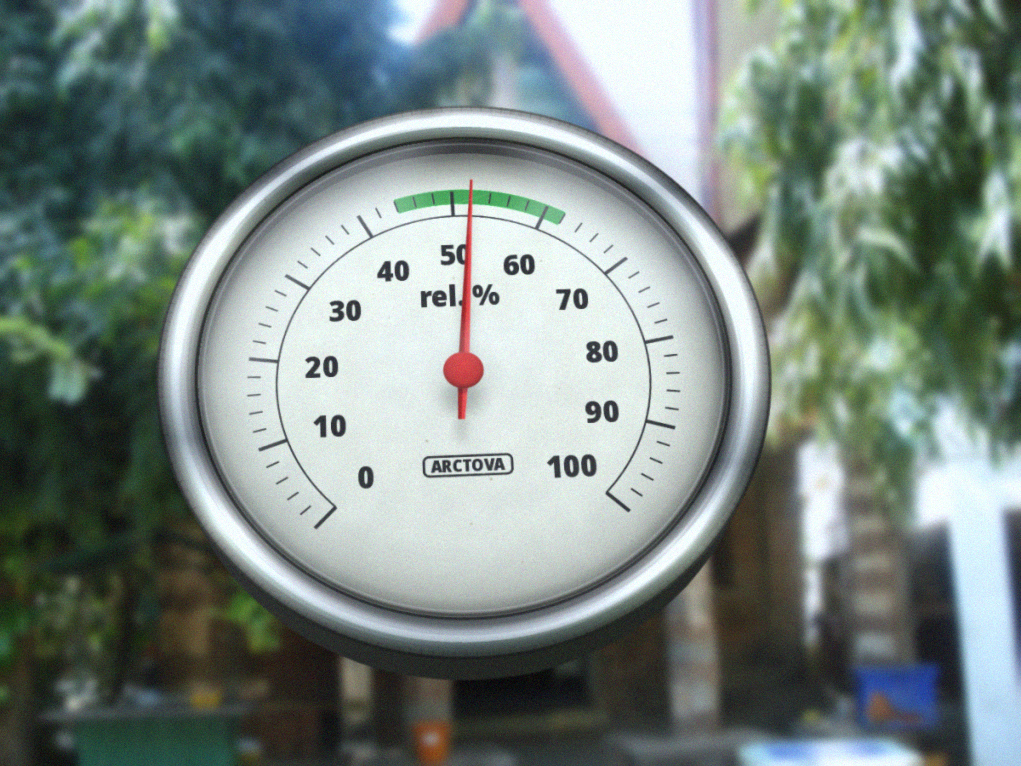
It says {"value": 52, "unit": "%"}
